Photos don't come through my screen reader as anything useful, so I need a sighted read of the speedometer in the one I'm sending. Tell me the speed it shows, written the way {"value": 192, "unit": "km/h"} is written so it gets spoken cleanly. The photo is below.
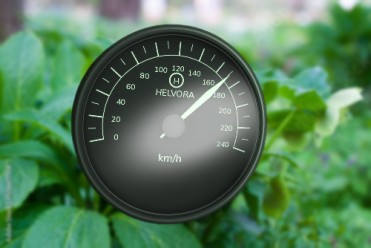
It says {"value": 170, "unit": "km/h"}
